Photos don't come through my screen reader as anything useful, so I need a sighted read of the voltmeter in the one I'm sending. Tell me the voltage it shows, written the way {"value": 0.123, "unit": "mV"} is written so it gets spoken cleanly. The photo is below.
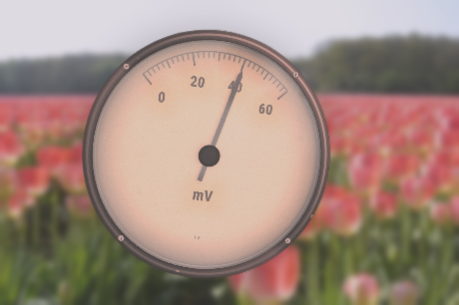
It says {"value": 40, "unit": "mV"}
